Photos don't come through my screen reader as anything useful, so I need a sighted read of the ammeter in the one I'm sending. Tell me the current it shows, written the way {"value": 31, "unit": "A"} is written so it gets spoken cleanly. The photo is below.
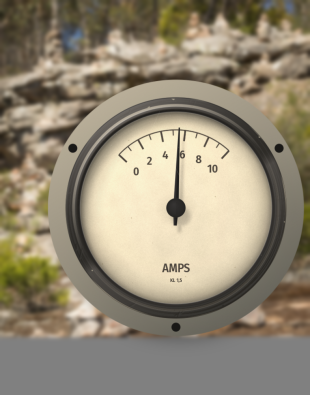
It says {"value": 5.5, "unit": "A"}
